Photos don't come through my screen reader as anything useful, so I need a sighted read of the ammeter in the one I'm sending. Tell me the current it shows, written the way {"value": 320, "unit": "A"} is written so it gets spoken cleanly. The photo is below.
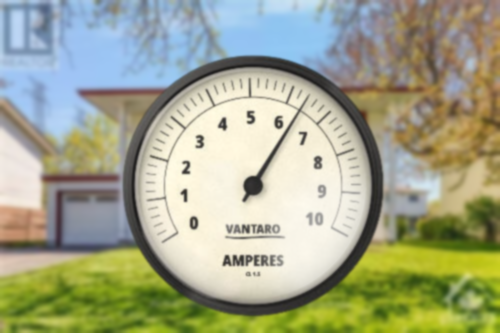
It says {"value": 6.4, "unit": "A"}
